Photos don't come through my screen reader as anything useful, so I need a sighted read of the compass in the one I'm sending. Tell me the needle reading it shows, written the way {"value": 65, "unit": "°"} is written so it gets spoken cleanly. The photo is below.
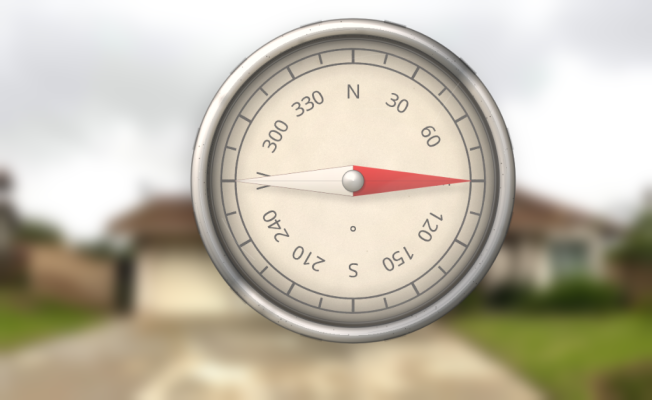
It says {"value": 90, "unit": "°"}
